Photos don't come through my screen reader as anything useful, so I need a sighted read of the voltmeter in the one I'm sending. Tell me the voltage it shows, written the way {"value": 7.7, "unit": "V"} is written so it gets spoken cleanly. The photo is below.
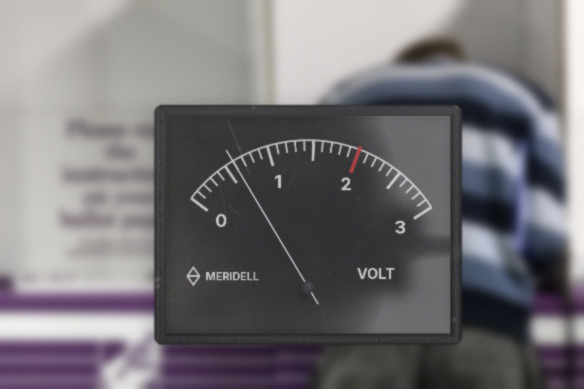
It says {"value": 0.6, "unit": "V"}
